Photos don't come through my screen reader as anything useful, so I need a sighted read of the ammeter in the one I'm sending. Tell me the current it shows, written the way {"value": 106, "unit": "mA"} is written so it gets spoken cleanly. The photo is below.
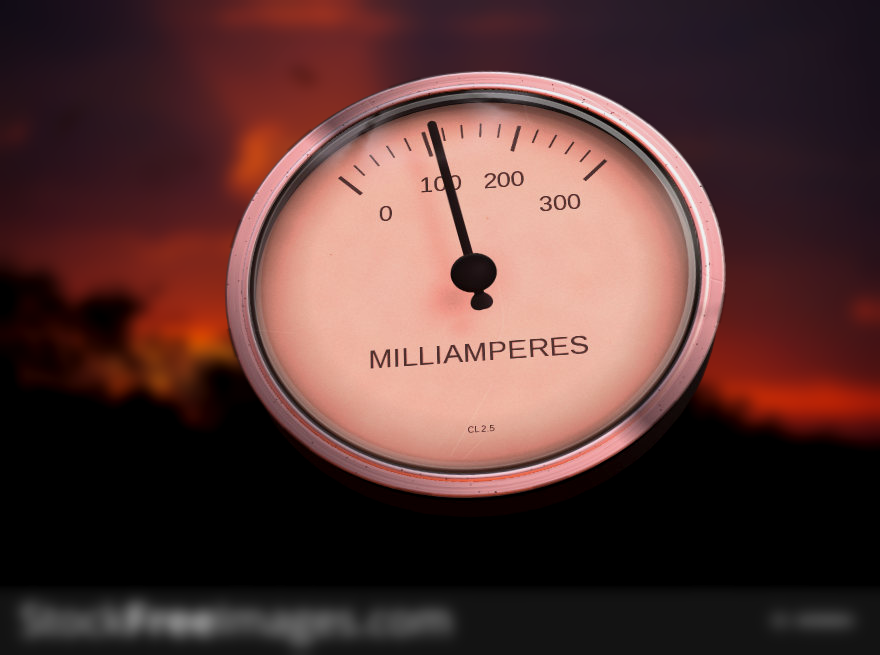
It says {"value": 110, "unit": "mA"}
